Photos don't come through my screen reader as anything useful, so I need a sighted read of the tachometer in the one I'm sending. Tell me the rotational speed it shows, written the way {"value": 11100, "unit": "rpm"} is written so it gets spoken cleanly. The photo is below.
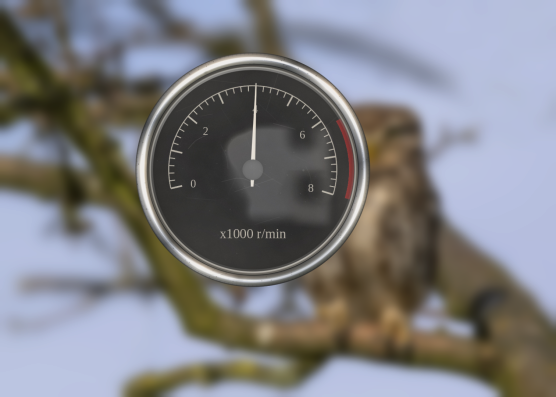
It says {"value": 4000, "unit": "rpm"}
